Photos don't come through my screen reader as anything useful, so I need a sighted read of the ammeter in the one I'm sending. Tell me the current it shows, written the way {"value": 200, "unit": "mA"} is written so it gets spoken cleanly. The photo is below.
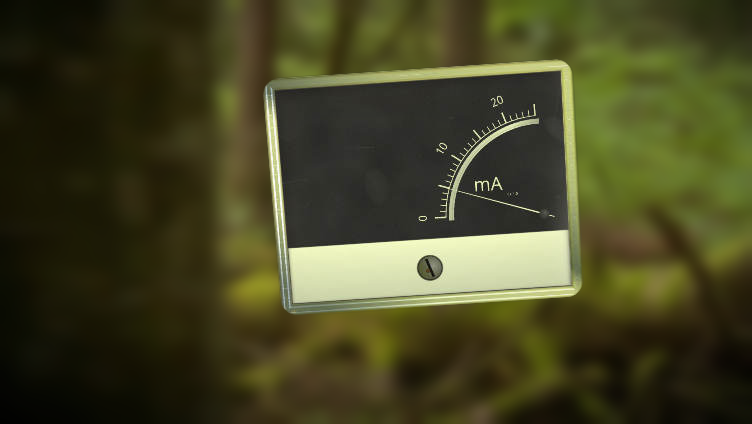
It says {"value": 5, "unit": "mA"}
